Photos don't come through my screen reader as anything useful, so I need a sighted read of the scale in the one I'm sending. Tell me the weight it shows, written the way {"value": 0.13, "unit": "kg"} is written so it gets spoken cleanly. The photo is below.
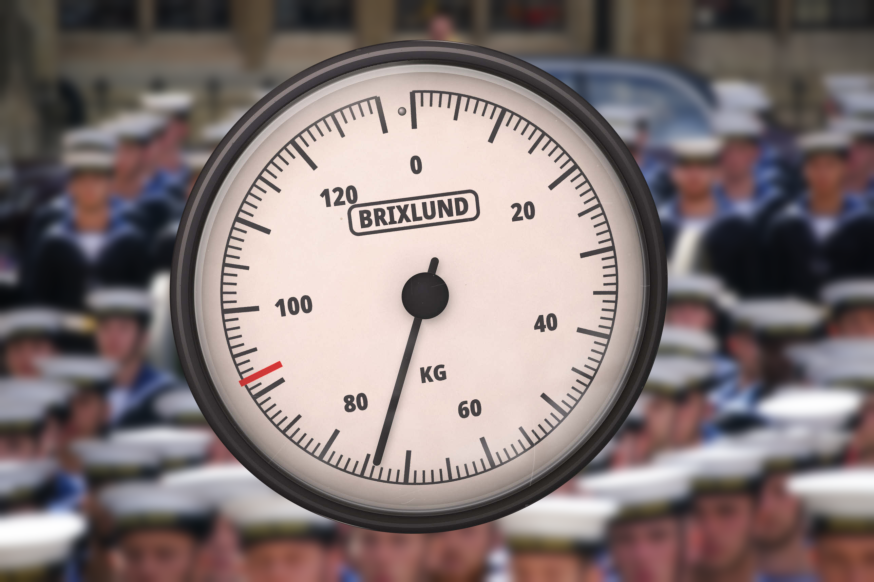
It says {"value": 74, "unit": "kg"}
